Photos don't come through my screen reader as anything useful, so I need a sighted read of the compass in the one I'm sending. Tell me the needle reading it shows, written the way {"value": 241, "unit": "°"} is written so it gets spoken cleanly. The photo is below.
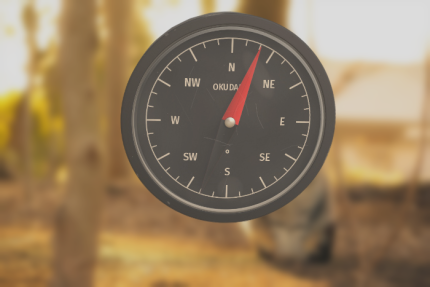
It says {"value": 20, "unit": "°"}
